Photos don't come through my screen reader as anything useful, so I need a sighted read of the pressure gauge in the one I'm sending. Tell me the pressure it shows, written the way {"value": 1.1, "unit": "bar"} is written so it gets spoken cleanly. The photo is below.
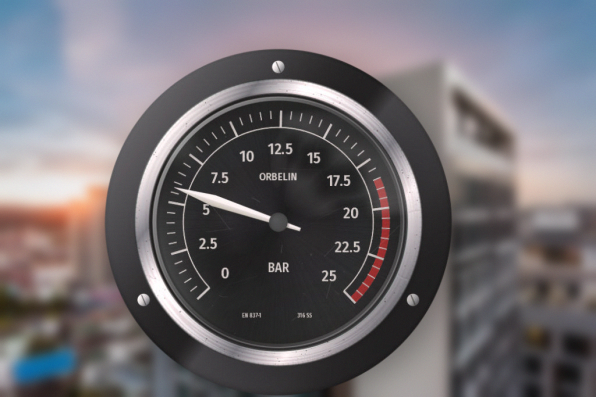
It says {"value": 5.75, "unit": "bar"}
